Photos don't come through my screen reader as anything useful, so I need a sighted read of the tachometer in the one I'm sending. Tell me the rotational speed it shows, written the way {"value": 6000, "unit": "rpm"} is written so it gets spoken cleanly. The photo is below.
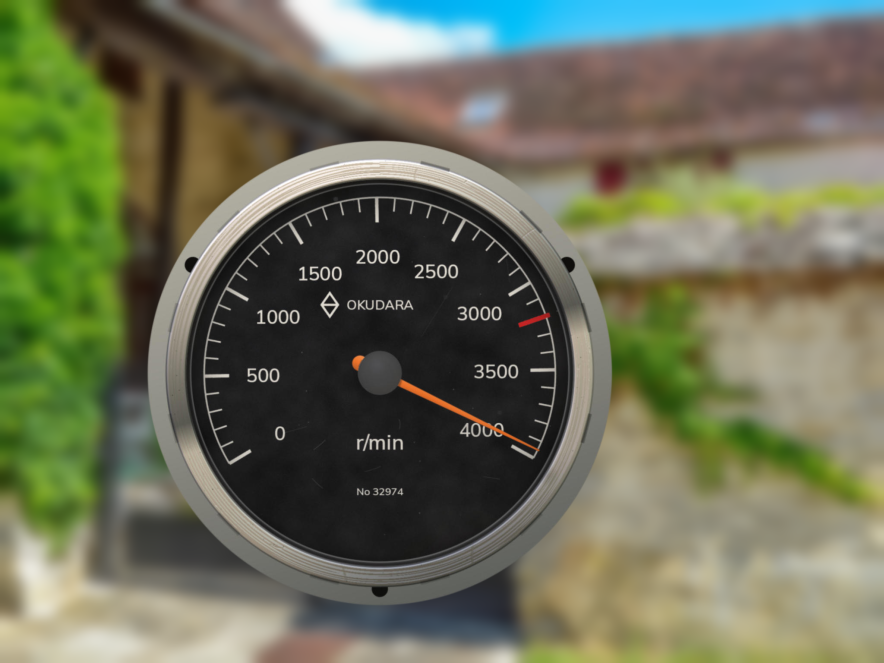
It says {"value": 3950, "unit": "rpm"}
